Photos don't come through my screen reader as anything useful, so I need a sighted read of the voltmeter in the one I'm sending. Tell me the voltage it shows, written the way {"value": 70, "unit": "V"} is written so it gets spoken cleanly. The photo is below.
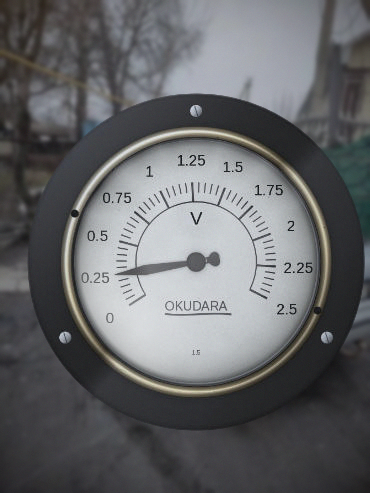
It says {"value": 0.25, "unit": "V"}
